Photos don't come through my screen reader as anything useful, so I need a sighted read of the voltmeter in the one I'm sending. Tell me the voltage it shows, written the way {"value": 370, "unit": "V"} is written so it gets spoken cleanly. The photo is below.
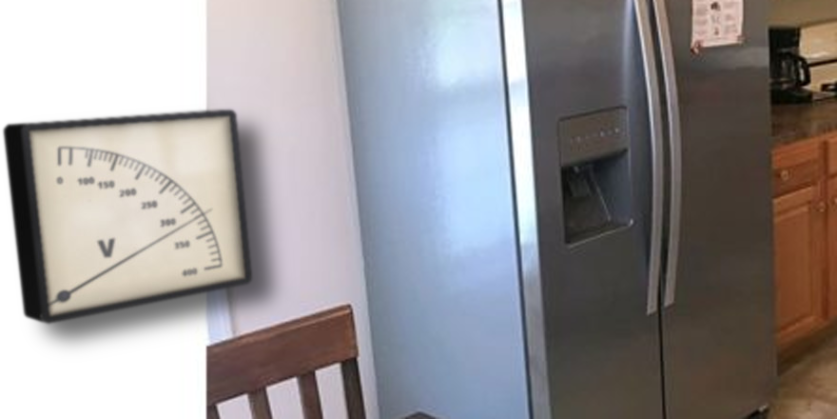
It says {"value": 320, "unit": "V"}
